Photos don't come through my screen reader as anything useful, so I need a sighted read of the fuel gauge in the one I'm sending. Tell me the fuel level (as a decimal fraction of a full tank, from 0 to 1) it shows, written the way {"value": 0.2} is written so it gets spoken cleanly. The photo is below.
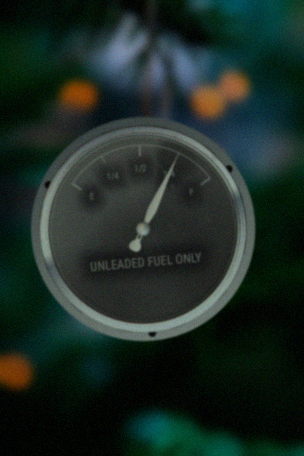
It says {"value": 0.75}
